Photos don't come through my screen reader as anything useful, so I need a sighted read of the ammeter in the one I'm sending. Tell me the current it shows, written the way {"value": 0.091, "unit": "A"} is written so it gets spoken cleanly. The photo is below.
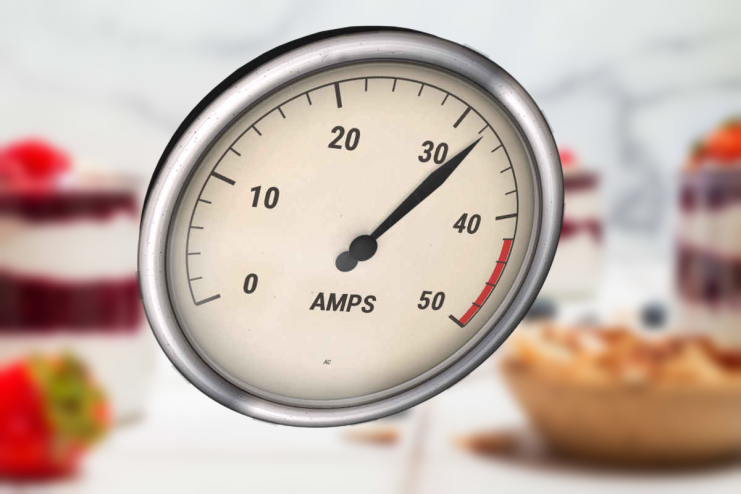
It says {"value": 32, "unit": "A"}
